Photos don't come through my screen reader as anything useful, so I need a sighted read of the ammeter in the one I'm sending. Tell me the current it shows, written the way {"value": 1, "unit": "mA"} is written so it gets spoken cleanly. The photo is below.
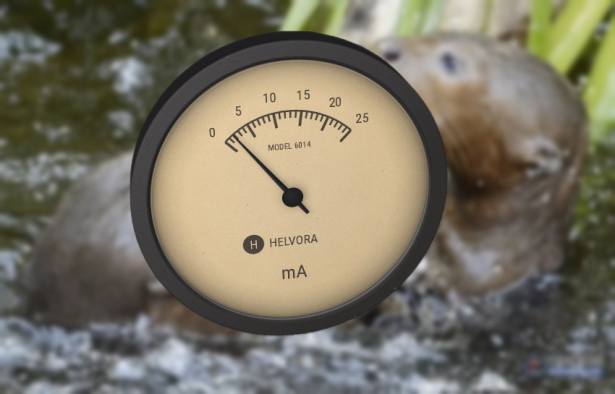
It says {"value": 2, "unit": "mA"}
